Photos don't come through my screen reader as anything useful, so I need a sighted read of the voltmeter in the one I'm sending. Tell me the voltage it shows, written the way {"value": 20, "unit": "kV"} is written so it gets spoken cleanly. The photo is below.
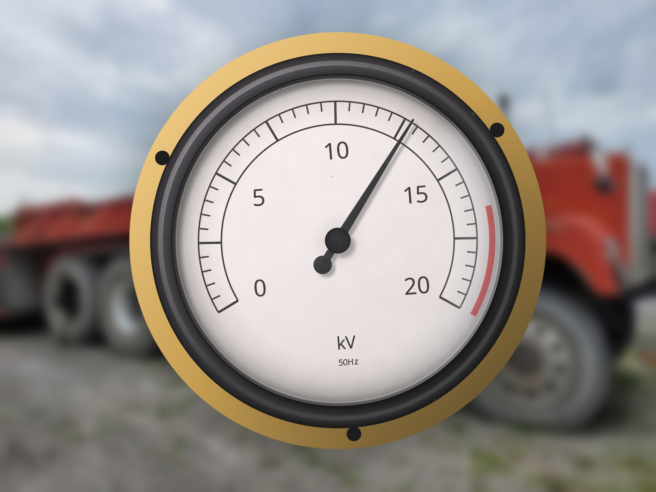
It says {"value": 12.75, "unit": "kV"}
